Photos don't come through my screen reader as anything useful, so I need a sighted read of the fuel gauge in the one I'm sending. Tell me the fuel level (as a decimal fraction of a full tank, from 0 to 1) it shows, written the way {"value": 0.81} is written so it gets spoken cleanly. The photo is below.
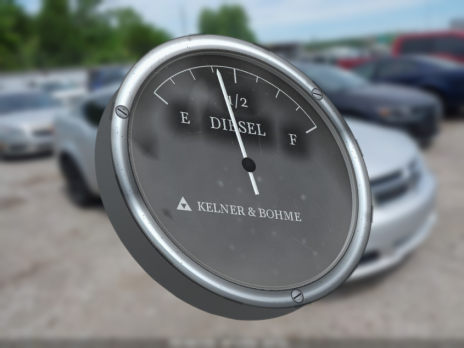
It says {"value": 0.375}
